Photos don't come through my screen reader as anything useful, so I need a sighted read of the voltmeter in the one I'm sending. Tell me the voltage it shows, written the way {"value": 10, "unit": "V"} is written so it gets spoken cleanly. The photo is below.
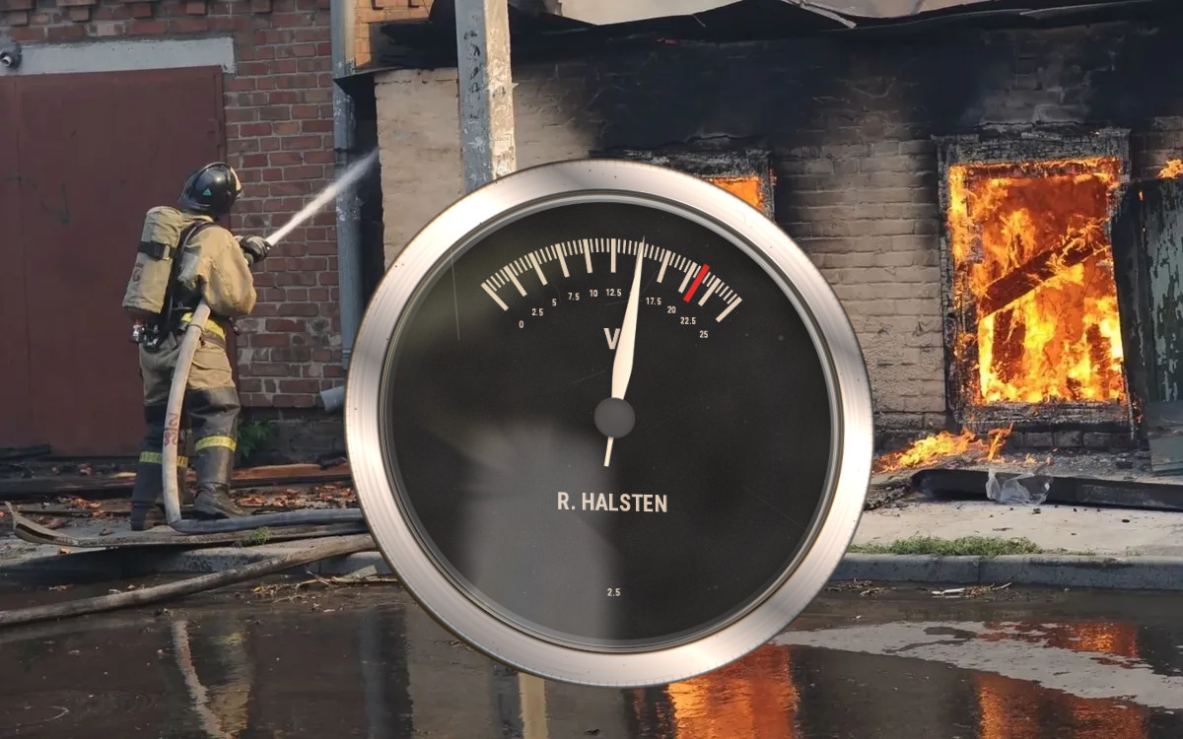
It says {"value": 15, "unit": "V"}
